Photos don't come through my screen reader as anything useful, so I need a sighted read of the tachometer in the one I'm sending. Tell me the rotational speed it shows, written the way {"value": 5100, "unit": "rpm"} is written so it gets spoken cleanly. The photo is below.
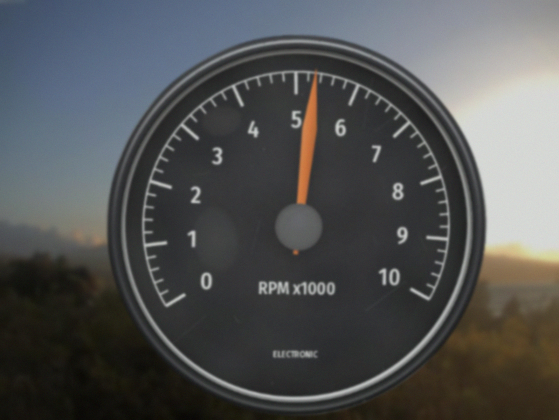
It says {"value": 5300, "unit": "rpm"}
